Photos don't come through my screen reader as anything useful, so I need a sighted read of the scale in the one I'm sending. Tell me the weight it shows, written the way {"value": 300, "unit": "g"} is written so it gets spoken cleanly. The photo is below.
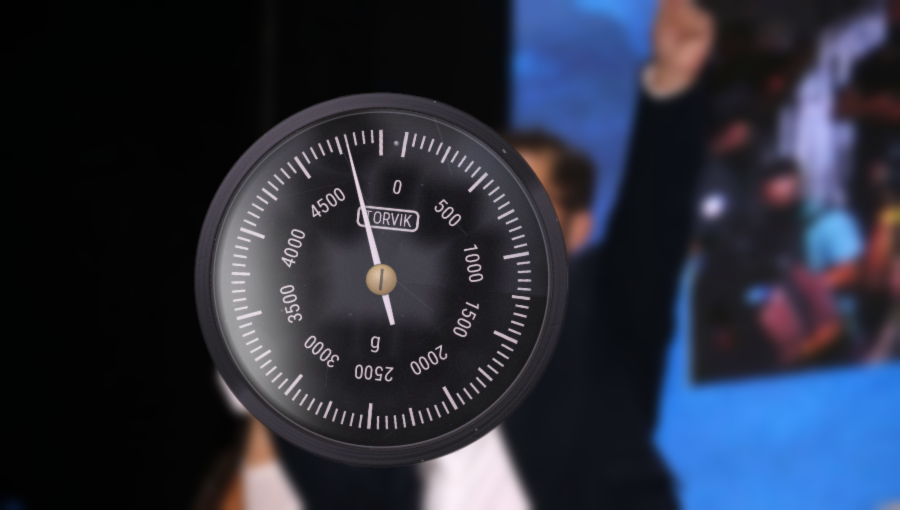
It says {"value": 4800, "unit": "g"}
